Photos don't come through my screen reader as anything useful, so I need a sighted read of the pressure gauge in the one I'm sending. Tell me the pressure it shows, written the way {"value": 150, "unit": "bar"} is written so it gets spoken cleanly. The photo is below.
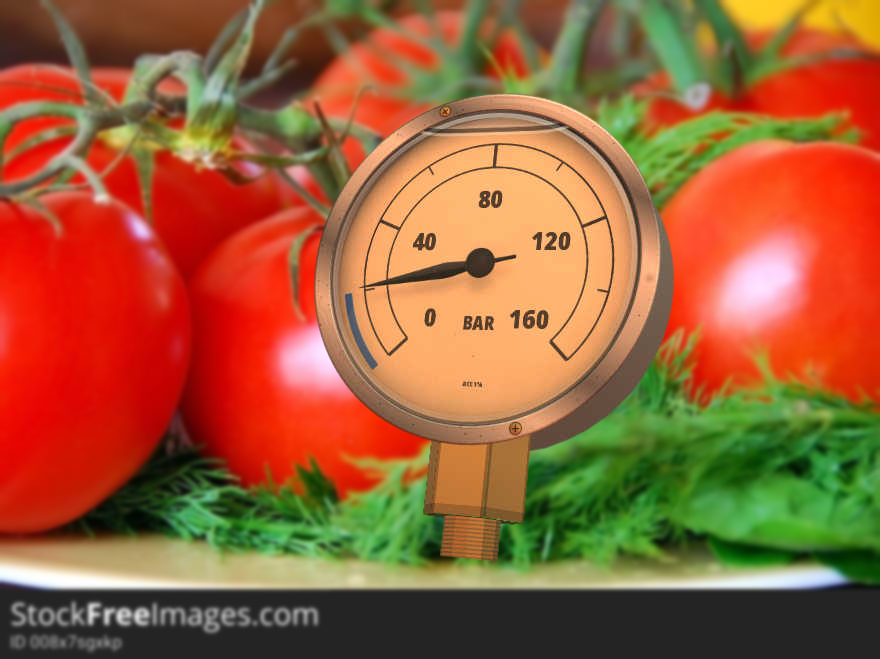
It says {"value": 20, "unit": "bar"}
